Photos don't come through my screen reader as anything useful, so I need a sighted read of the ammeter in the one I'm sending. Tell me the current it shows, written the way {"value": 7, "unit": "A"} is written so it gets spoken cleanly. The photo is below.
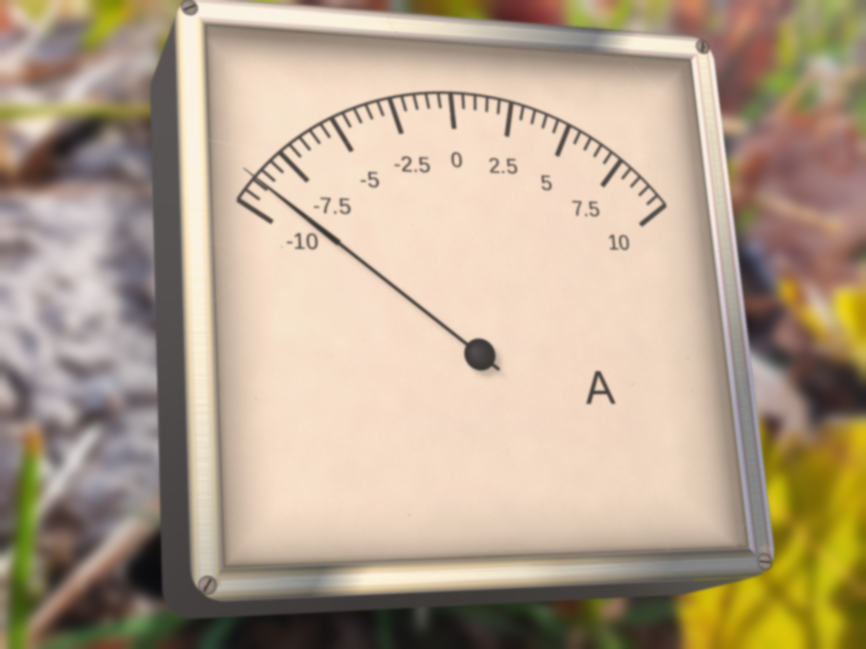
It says {"value": -9, "unit": "A"}
